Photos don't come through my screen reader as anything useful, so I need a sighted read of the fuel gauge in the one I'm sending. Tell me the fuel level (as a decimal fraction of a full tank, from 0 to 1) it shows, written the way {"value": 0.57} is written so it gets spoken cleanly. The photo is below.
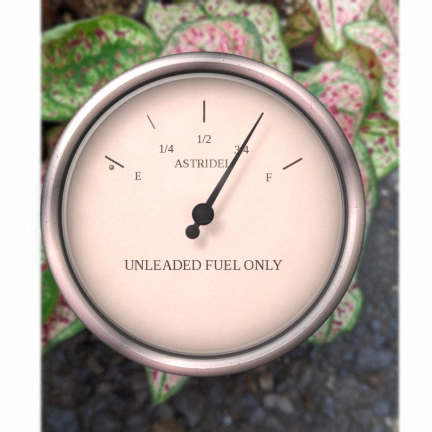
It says {"value": 0.75}
